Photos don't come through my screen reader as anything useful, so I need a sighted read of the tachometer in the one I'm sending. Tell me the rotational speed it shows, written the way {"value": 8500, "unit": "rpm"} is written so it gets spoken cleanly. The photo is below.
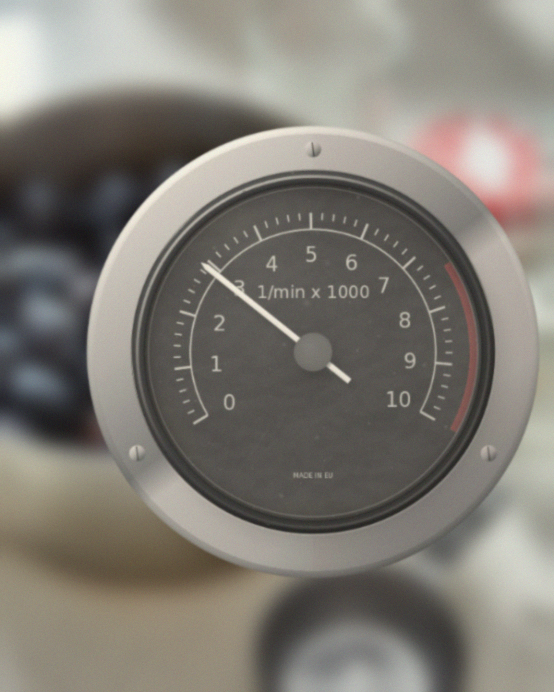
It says {"value": 2900, "unit": "rpm"}
